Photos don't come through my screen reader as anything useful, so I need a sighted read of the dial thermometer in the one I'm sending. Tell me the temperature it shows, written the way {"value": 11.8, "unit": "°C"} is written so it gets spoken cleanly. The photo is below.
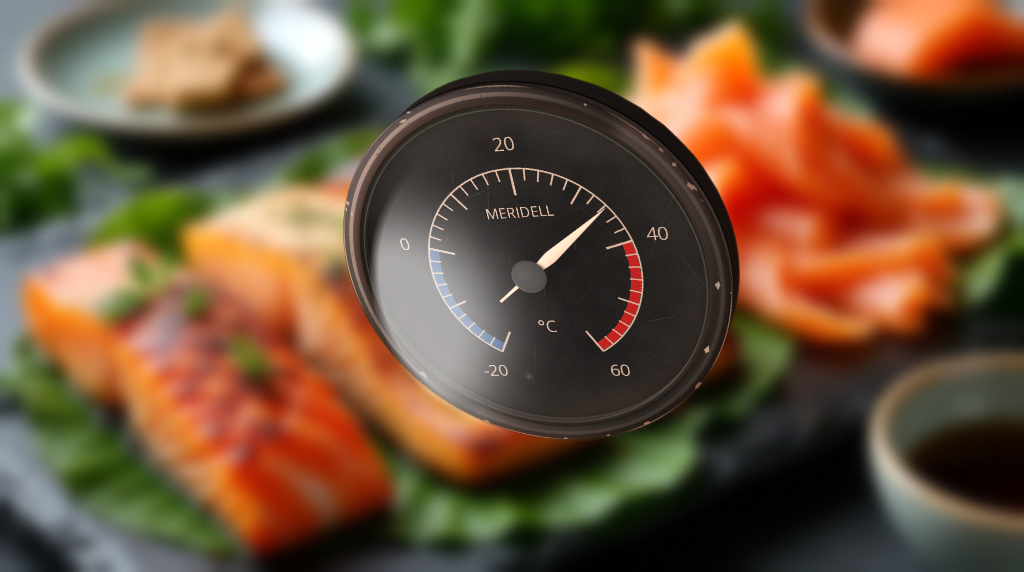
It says {"value": 34, "unit": "°C"}
